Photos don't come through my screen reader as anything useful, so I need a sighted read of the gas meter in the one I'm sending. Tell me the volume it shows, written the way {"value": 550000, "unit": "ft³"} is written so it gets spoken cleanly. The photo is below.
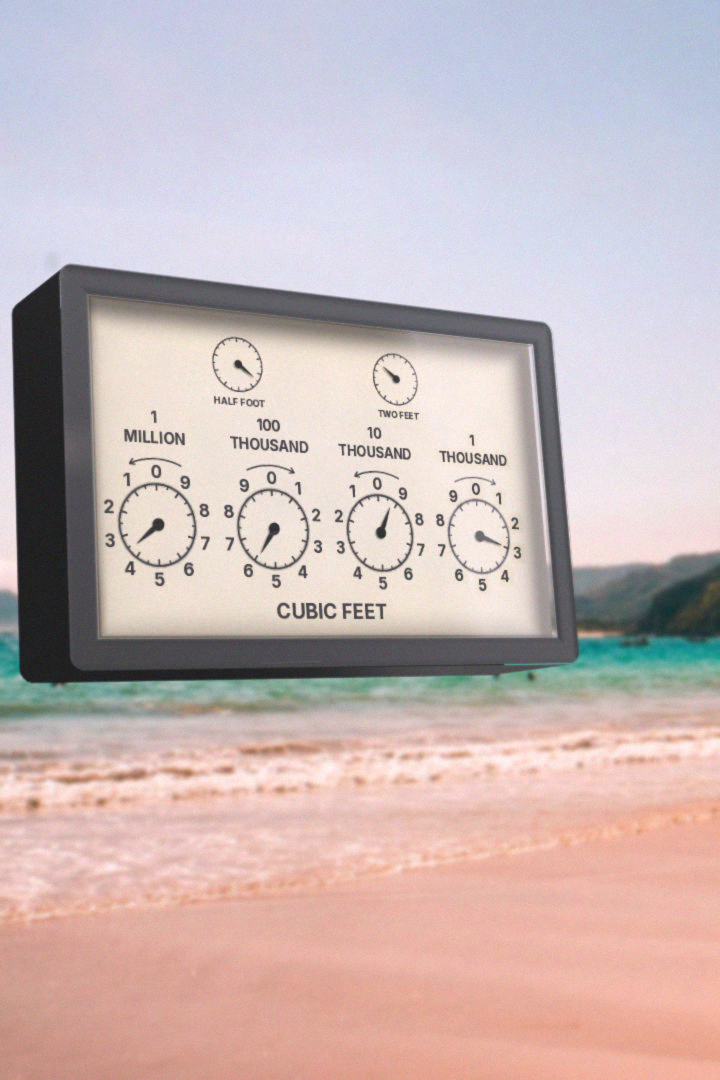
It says {"value": 359300, "unit": "ft³"}
